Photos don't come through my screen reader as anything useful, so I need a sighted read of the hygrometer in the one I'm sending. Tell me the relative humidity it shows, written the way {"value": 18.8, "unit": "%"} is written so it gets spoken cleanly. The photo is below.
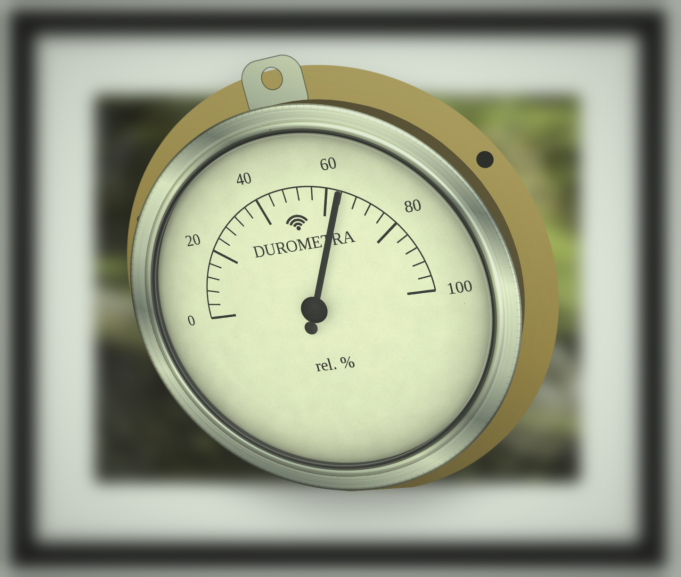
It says {"value": 64, "unit": "%"}
